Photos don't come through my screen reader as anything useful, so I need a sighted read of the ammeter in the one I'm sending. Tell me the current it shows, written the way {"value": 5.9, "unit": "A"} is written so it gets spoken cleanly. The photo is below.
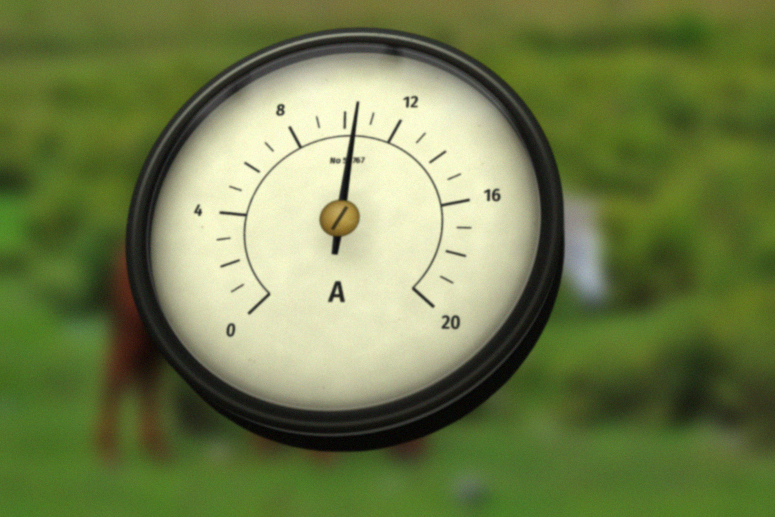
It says {"value": 10.5, "unit": "A"}
